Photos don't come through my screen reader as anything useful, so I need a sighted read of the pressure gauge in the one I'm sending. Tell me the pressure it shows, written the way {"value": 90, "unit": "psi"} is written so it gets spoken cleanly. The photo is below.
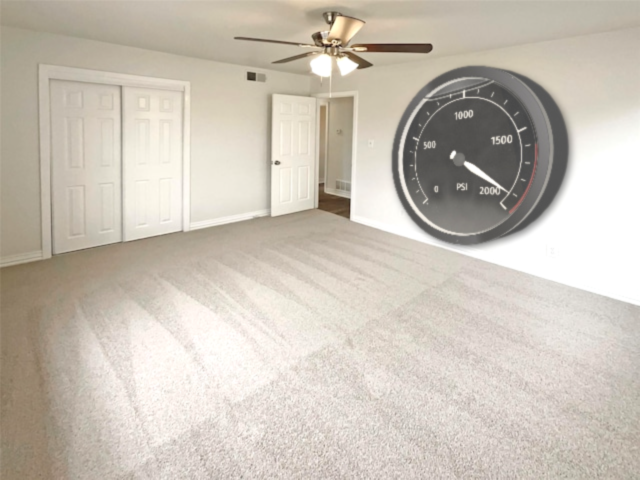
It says {"value": 1900, "unit": "psi"}
